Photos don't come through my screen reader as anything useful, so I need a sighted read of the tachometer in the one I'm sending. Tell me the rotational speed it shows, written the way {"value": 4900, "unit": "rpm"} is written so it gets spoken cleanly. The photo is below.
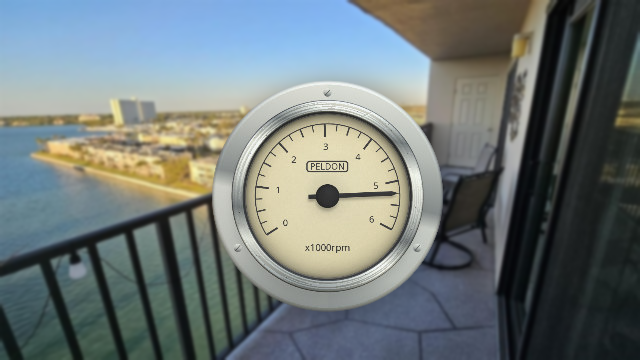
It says {"value": 5250, "unit": "rpm"}
